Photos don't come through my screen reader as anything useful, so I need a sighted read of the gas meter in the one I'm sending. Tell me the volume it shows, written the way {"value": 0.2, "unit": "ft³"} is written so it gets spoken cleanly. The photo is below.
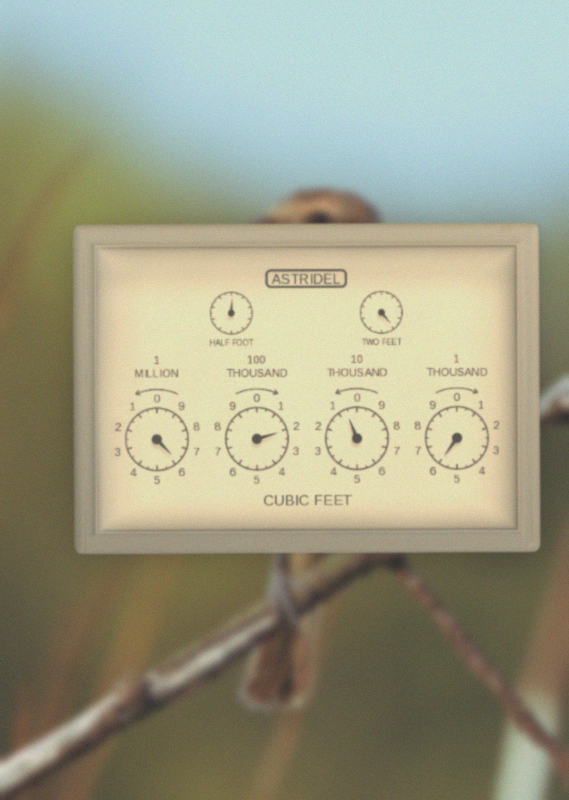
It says {"value": 620600, "unit": "ft³"}
